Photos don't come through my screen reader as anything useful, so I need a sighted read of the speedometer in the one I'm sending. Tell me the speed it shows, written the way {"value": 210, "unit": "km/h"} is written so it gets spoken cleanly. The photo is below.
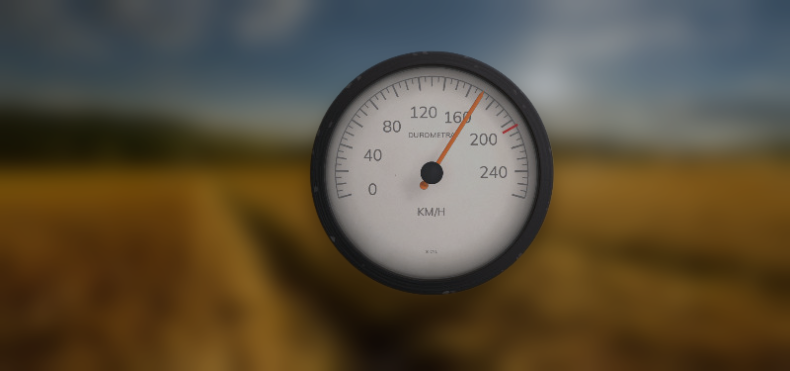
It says {"value": 170, "unit": "km/h"}
